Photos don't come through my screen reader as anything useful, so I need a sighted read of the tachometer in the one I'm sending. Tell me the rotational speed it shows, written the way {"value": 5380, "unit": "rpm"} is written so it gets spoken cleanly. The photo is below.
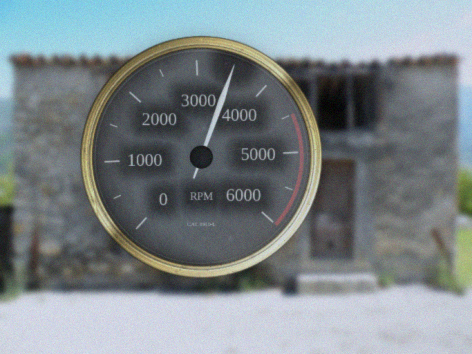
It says {"value": 3500, "unit": "rpm"}
